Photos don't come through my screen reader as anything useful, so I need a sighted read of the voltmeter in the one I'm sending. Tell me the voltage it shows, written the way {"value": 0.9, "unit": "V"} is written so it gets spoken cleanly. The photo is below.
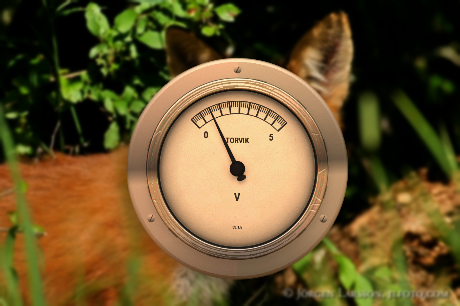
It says {"value": 1, "unit": "V"}
